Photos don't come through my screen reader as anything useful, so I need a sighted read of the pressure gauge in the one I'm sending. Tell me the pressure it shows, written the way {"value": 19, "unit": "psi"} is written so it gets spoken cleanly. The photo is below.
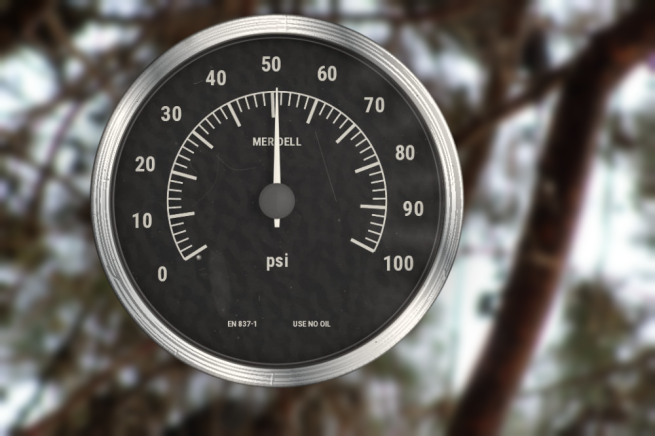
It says {"value": 51, "unit": "psi"}
